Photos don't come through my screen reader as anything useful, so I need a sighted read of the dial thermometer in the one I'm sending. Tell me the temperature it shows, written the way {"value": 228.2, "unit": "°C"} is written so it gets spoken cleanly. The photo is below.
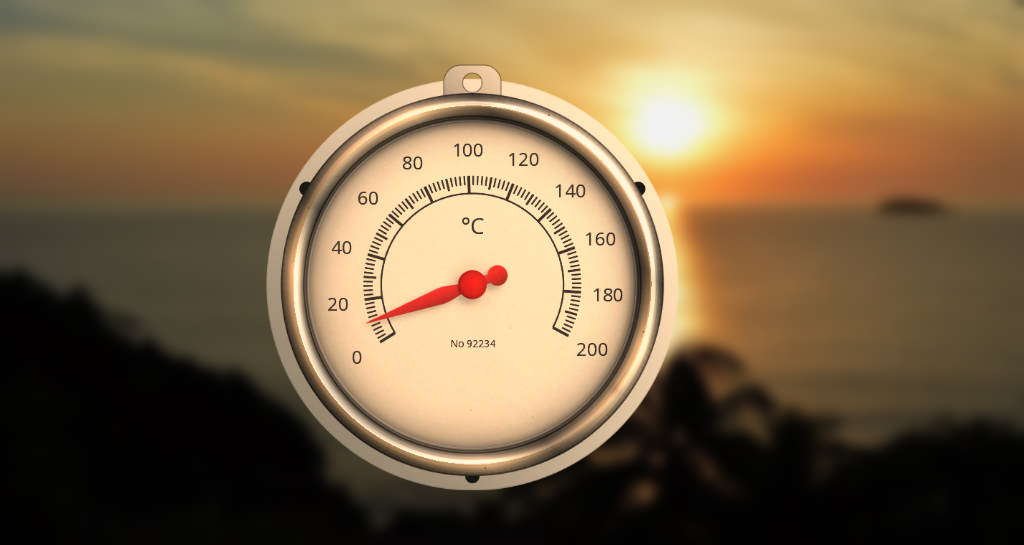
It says {"value": 10, "unit": "°C"}
